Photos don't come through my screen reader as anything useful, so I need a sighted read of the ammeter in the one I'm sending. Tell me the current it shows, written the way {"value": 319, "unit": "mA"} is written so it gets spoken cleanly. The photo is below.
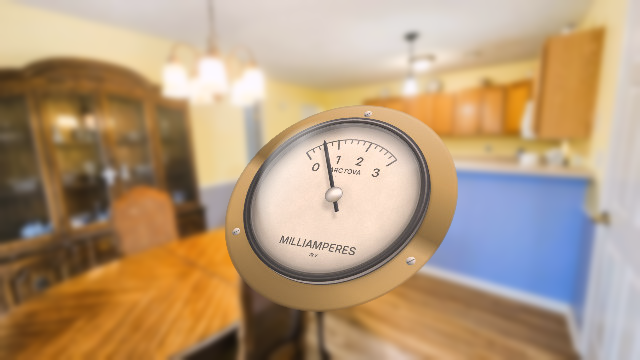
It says {"value": 0.6, "unit": "mA"}
